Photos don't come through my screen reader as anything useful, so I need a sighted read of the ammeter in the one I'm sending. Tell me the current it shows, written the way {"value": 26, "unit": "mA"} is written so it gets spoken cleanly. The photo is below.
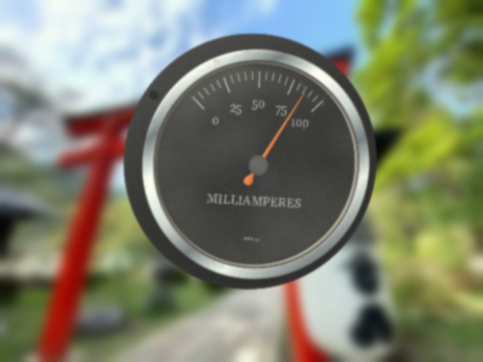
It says {"value": 85, "unit": "mA"}
